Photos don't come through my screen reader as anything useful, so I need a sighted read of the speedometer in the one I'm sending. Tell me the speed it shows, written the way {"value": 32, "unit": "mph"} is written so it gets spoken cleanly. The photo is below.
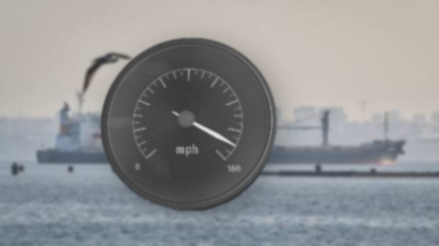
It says {"value": 150, "unit": "mph"}
